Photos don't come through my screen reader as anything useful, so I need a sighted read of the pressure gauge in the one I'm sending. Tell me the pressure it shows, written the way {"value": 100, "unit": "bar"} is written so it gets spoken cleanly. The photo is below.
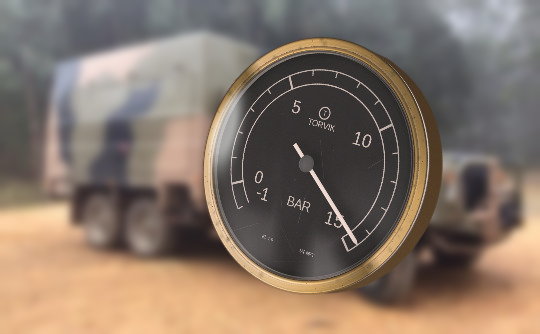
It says {"value": 14.5, "unit": "bar"}
